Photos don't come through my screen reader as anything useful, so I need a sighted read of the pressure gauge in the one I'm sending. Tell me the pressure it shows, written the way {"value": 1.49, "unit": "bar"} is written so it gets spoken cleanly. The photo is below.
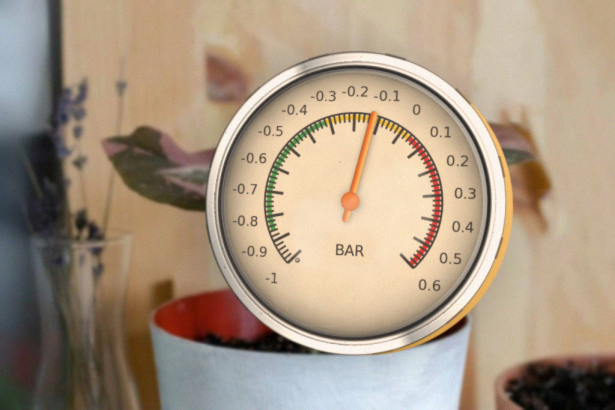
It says {"value": -0.12, "unit": "bar"}
